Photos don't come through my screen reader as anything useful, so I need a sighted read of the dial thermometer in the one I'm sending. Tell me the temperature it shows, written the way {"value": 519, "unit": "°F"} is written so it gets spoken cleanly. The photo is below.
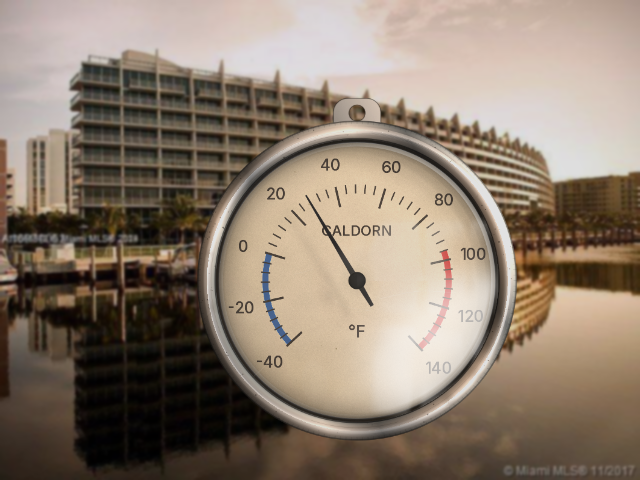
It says {"value": 28, "unit": "°F"}
